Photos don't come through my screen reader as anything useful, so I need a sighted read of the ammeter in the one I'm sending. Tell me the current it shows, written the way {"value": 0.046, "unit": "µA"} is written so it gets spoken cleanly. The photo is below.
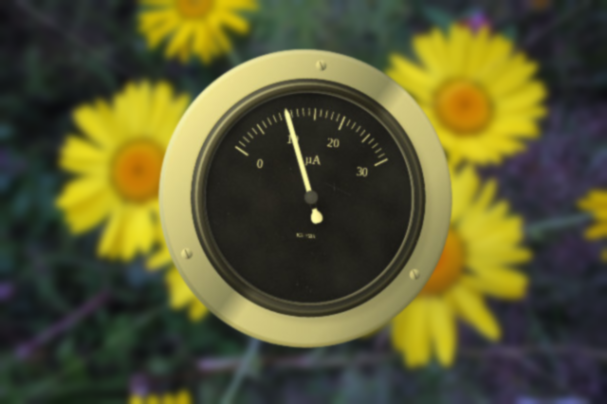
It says {"value": 10, "unit": "µA"}
